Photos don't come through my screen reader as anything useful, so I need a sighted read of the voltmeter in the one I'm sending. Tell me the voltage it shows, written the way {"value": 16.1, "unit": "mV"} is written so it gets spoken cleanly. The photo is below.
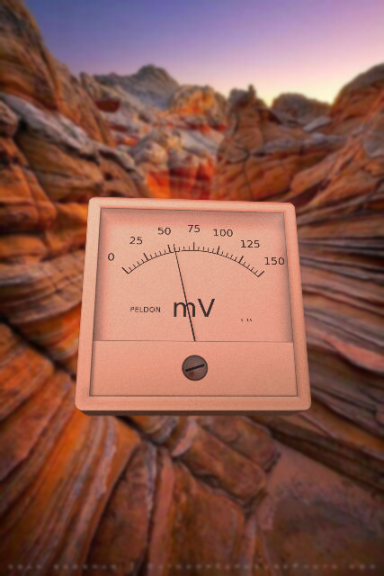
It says {"value": 55, "unit": "mV"}
